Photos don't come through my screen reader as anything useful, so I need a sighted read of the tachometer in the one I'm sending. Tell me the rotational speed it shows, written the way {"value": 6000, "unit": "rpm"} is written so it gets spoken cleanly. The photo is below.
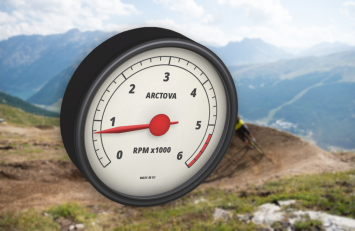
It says {"value": 800, "unit": "rpm"}
